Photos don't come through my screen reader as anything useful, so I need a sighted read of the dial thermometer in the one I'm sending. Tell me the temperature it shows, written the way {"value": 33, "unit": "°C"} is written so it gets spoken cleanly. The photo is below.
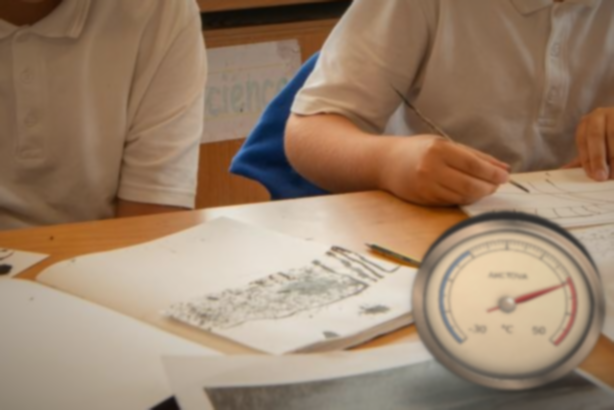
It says {"value": 30, "unit": "°C"}
